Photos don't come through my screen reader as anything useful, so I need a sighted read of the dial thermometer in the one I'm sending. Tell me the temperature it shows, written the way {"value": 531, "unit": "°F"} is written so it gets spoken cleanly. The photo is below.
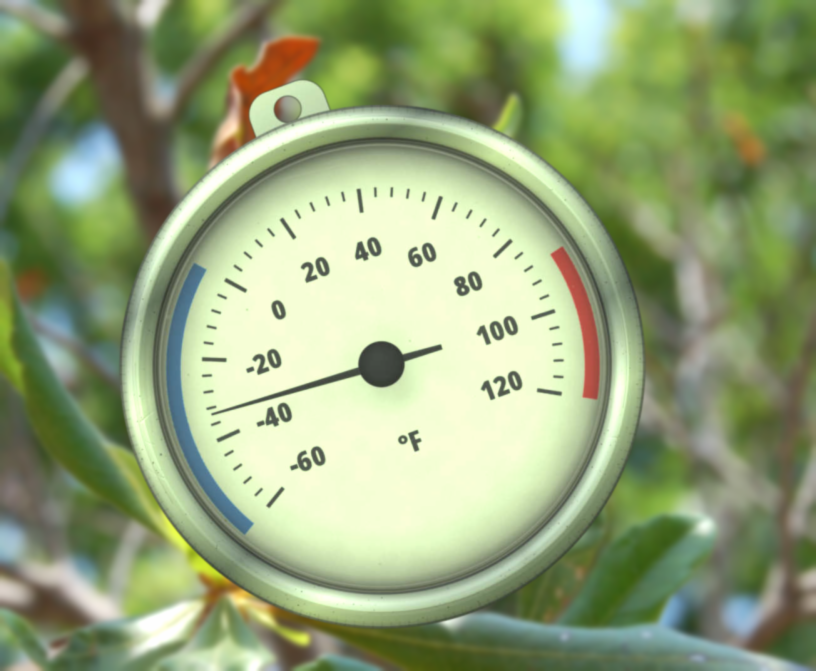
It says {"value": -34, "unit": "°F"}
